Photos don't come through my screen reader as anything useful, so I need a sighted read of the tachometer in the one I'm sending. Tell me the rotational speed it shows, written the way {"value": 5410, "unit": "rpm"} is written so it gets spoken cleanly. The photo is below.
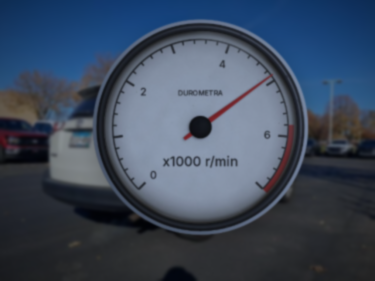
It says {"value": 4900, "unit": "rpm"}
